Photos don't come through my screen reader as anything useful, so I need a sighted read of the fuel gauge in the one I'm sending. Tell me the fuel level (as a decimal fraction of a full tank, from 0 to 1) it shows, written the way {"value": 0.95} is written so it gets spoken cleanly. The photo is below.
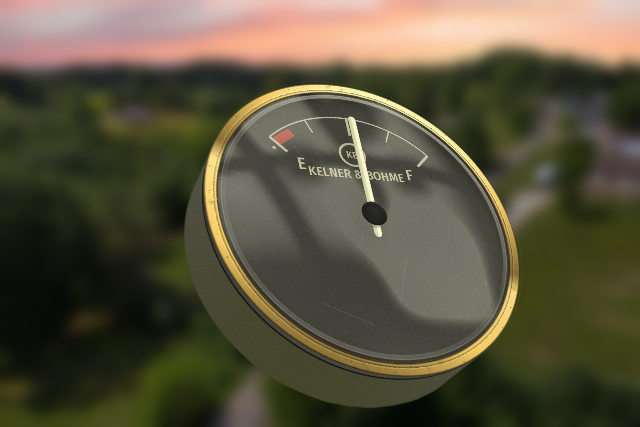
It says {"value": 0.5}
